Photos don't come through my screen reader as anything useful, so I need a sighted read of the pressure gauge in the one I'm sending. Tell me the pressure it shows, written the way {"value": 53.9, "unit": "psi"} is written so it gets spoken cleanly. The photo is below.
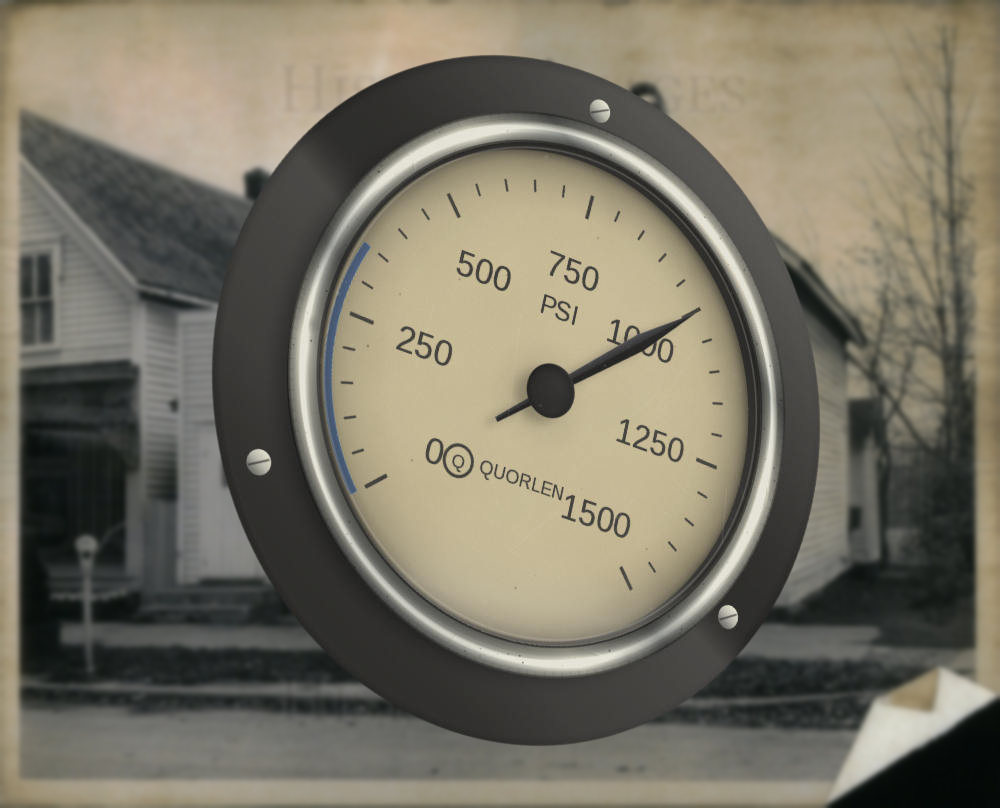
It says {"value": 1000, "unit": "psi"}
